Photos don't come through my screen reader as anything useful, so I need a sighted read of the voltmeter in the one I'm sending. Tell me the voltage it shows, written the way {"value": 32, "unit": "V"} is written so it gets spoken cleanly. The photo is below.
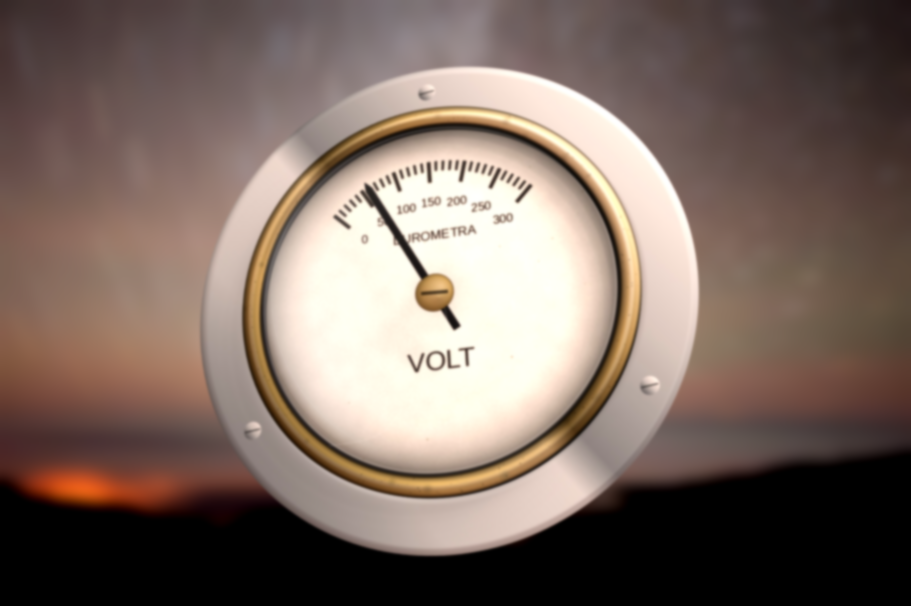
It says {"value": 60, "unit": "V"}
